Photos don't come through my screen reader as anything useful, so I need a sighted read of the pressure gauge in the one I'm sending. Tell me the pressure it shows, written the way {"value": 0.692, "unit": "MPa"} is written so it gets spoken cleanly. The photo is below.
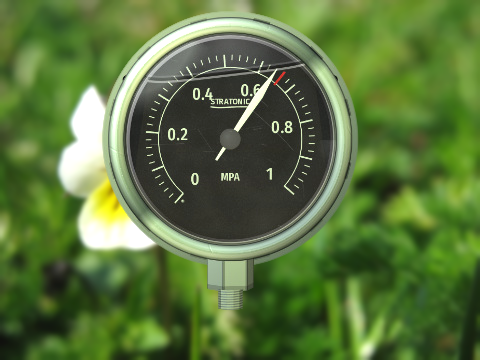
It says {"value": 0.64, "unit": "MPa"}
